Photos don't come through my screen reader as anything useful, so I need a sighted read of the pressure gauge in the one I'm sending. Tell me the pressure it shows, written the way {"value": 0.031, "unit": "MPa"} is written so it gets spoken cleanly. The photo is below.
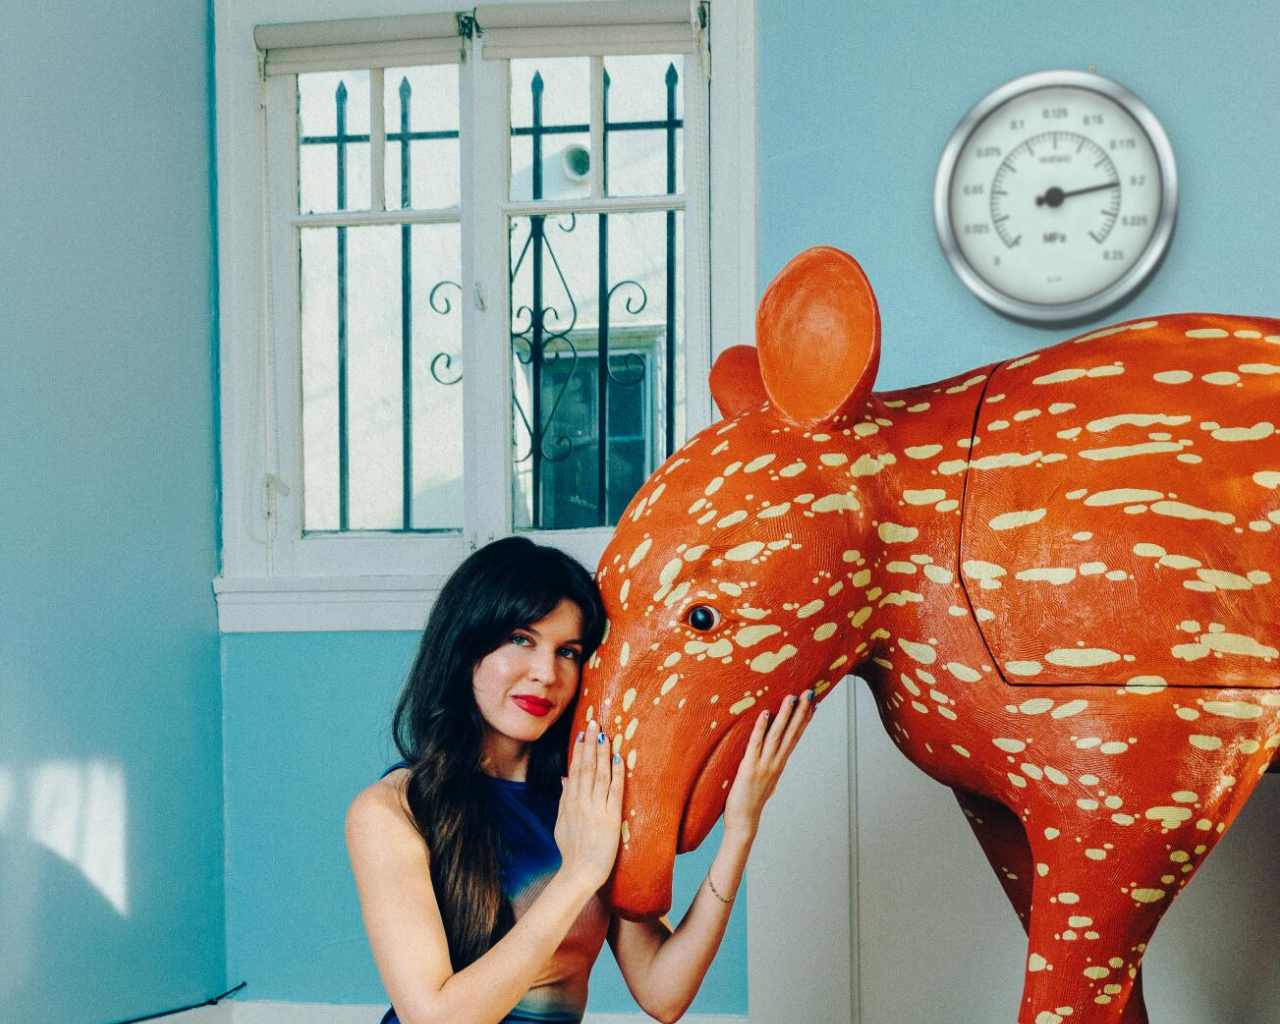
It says {"value": 0.2, "unit": "MPa"}
